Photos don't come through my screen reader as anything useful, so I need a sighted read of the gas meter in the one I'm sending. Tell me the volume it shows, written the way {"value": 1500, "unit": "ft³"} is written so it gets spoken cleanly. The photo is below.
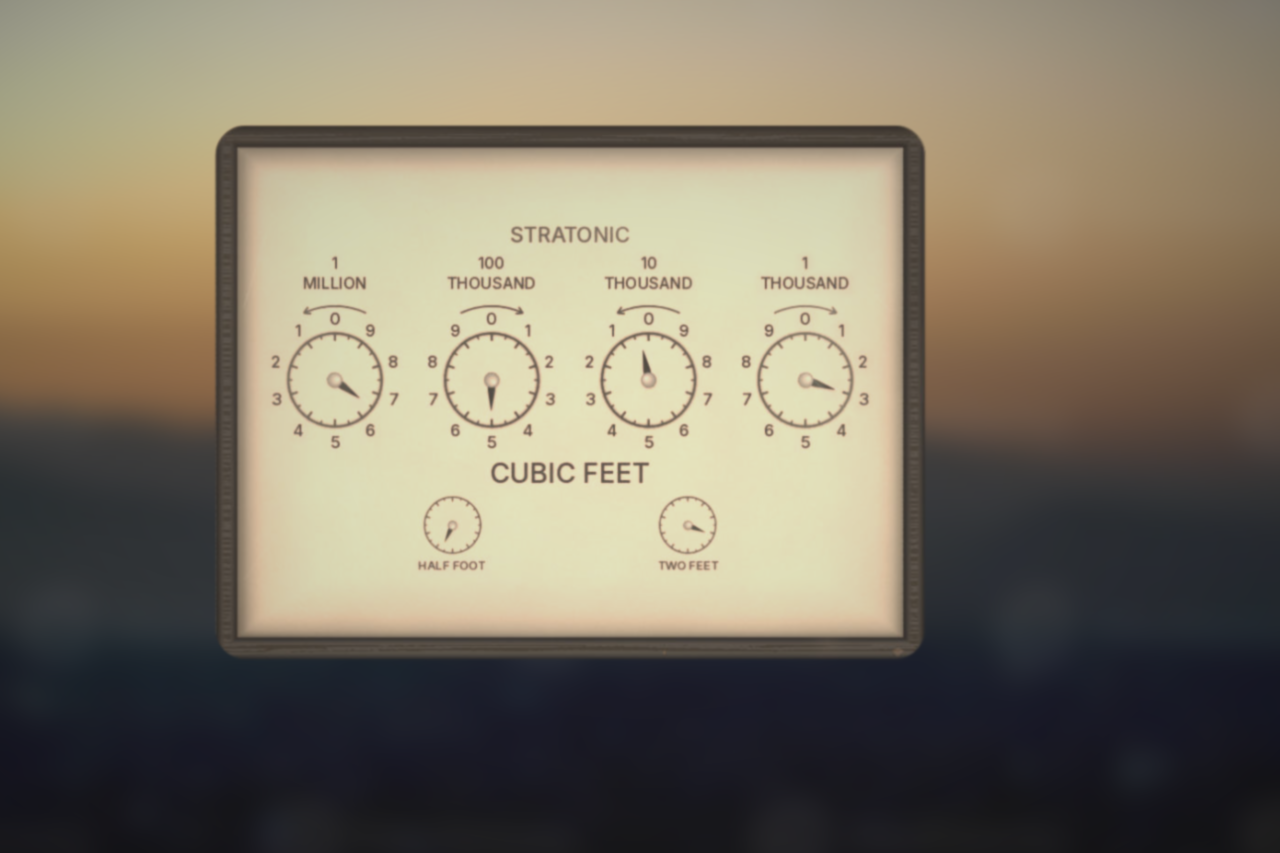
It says {"value": 650300, "unit": "ft³"}
